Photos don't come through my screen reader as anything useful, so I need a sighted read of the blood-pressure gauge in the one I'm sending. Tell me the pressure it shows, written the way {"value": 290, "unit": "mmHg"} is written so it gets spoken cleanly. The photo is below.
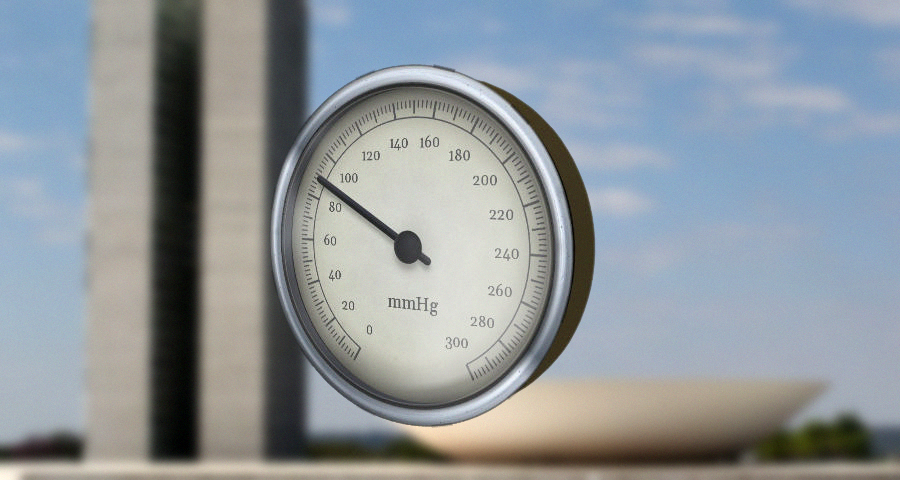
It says {"value": 90, "unit": "mmHg"}
